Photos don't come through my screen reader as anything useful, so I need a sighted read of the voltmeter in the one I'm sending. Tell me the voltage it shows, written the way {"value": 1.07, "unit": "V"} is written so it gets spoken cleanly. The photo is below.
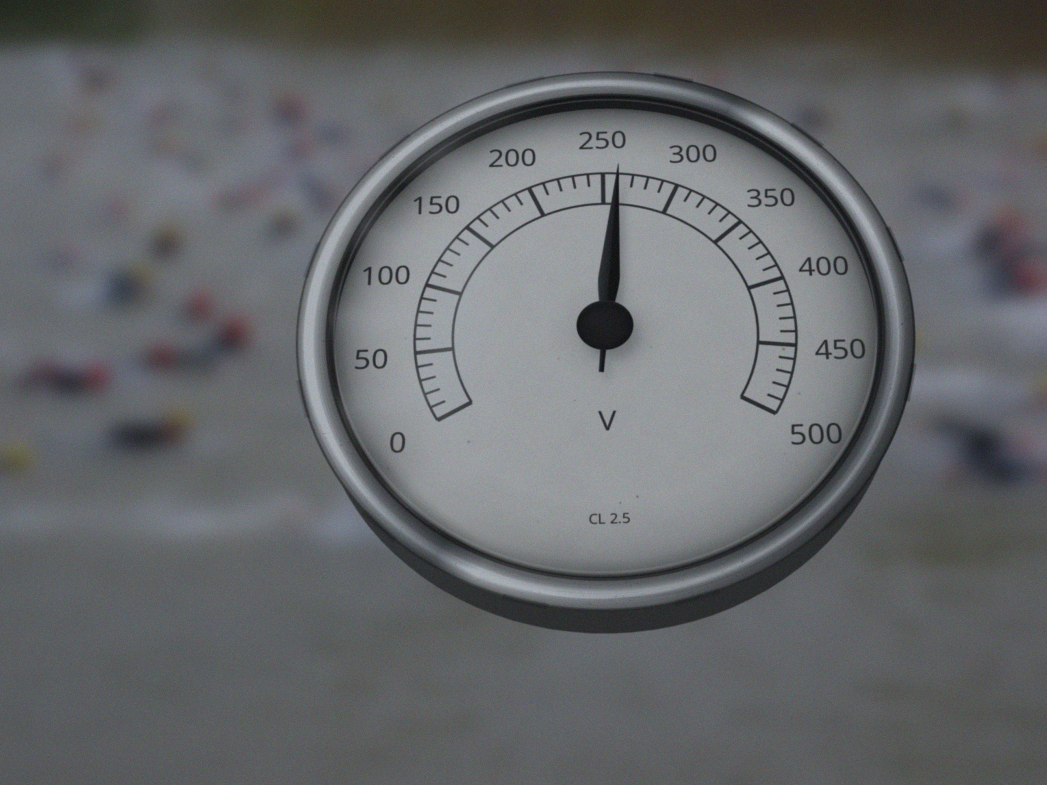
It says {"value": 260, "unit": "V"}
